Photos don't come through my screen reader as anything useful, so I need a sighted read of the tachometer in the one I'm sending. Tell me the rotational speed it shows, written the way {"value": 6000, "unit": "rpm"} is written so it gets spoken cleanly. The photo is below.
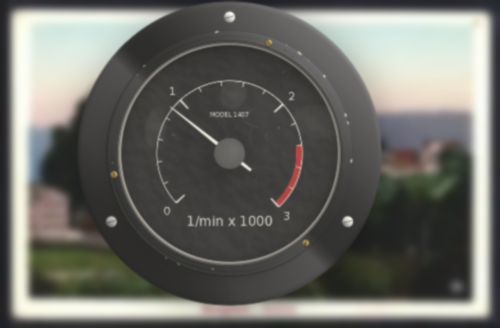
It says {"value": 900, "unit": "rpm"}
